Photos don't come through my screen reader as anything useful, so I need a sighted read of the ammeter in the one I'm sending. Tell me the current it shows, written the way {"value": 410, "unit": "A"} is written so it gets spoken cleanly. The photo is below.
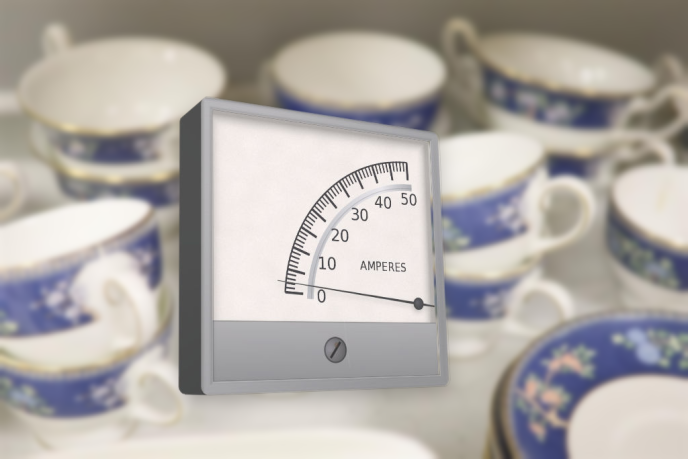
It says {"value": 2, "unit": "A"}
